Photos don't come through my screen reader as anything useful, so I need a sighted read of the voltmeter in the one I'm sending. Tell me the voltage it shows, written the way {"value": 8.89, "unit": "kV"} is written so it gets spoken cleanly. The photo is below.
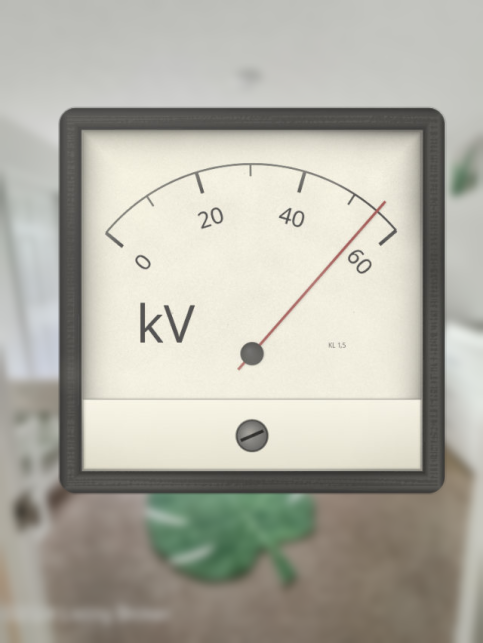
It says {"value": 55, "unit": "kV"}
